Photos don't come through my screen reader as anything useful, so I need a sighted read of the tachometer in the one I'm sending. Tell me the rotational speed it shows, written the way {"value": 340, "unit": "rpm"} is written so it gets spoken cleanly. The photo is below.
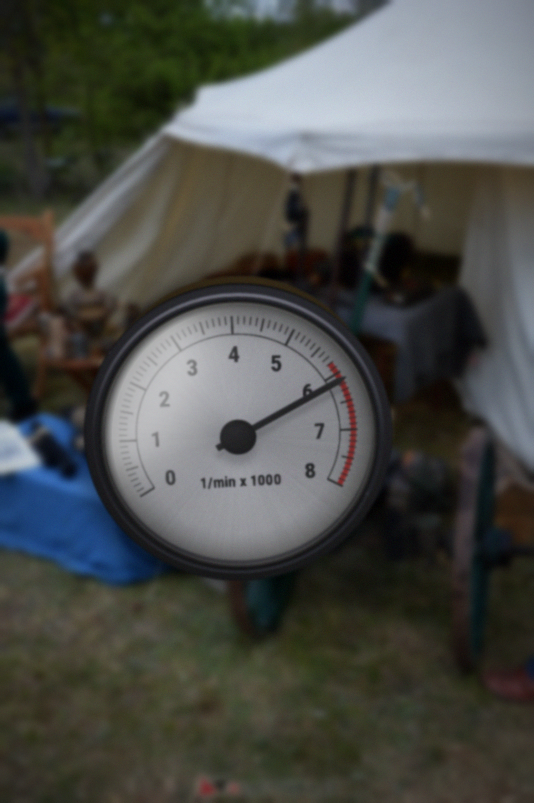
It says {"value": 6100, "unit": "rpm"}
